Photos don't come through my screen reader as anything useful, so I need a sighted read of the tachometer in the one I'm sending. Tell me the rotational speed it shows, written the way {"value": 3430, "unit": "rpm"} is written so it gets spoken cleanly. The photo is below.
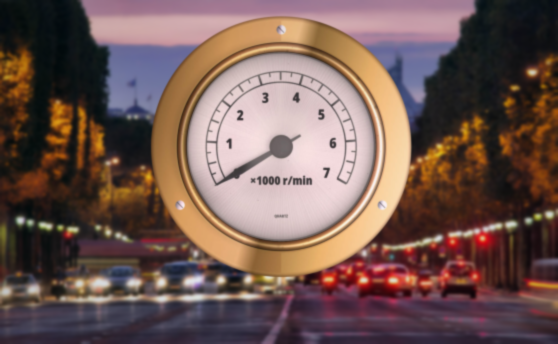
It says {"value": 0, "unit": "rpm"}
